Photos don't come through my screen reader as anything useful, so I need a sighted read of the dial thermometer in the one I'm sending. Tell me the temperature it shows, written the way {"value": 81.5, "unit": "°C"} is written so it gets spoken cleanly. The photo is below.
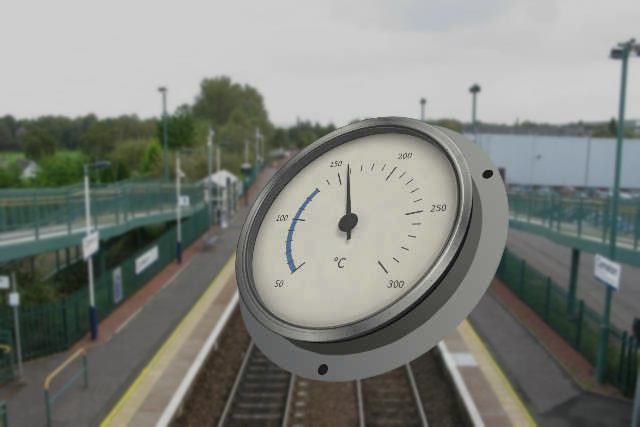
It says {"value": 160, "unit": "°C"}
